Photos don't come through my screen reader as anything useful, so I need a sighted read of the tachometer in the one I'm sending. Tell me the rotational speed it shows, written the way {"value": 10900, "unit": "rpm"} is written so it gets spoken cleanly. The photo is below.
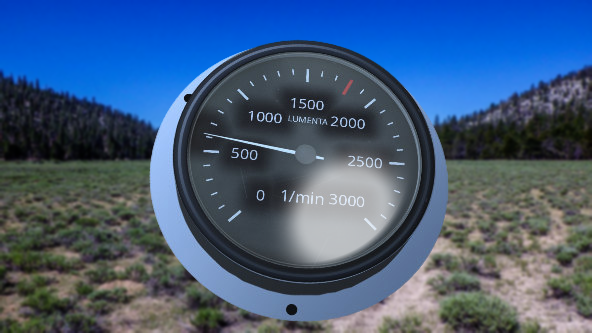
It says {"value": 600, "unit": "rpm"}
